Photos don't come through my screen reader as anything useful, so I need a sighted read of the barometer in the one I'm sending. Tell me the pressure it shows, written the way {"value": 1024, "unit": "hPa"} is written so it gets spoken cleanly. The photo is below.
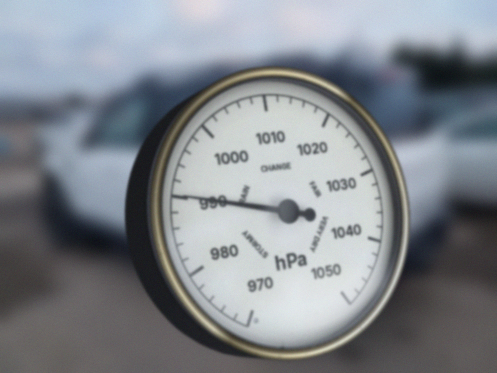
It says {"value": 990, "unit": "hPa"}
